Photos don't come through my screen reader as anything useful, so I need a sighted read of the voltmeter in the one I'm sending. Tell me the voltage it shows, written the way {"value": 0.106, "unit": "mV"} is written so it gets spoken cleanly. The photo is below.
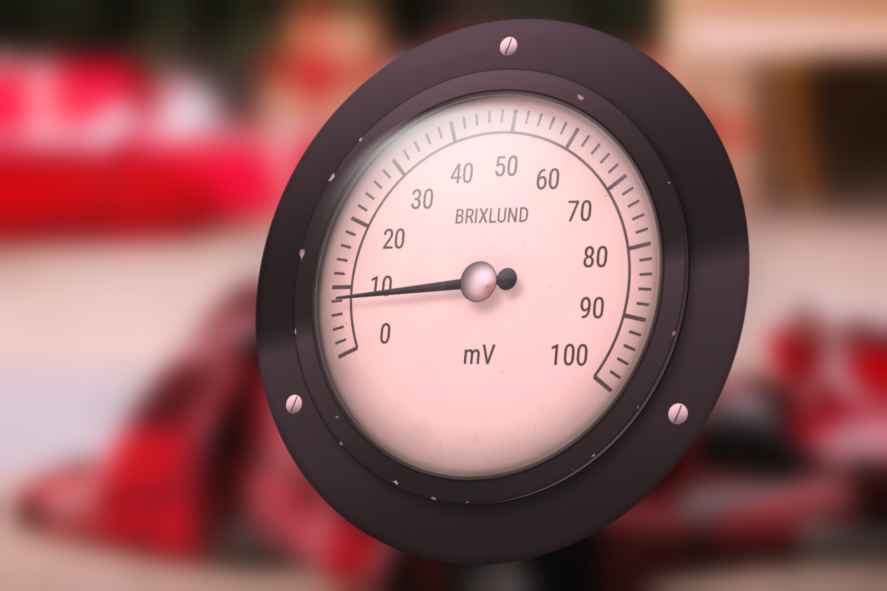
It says {"value": 8, "unit": "mV"}
